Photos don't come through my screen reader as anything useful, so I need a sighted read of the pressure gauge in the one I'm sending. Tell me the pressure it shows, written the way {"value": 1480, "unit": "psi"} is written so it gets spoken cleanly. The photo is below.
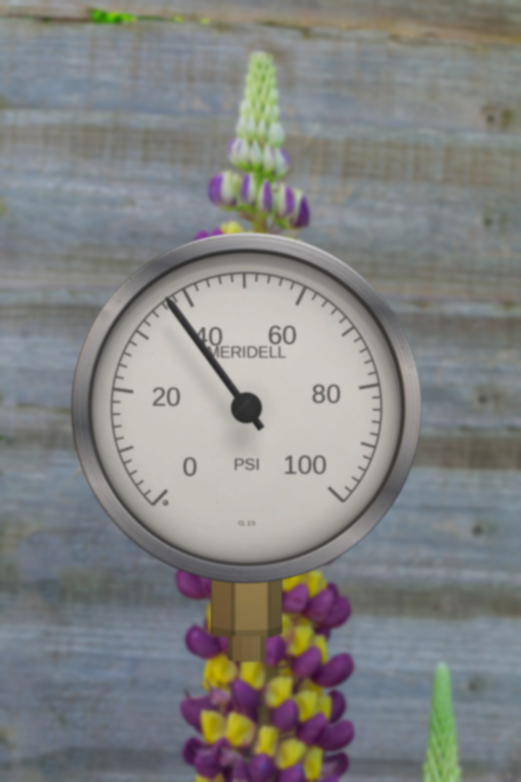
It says {"value": 37, "unit": "psi"}
